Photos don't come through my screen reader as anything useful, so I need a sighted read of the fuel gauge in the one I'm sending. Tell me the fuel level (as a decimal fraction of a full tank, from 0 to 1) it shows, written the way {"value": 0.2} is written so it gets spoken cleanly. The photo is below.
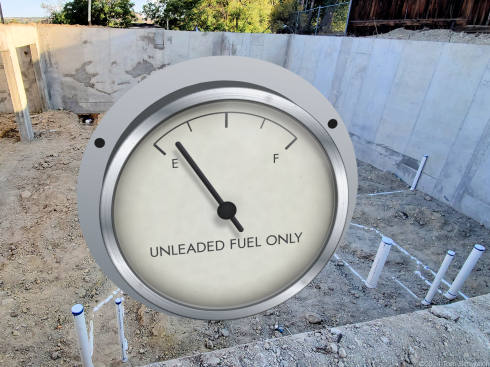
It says {"value": 0.125}
